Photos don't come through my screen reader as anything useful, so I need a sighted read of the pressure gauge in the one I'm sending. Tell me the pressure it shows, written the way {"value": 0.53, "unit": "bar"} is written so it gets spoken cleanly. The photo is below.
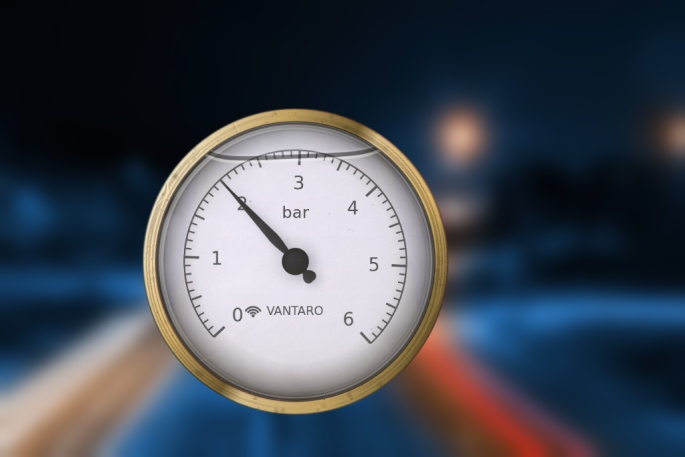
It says {"value": 2, "unit": "bar"}
